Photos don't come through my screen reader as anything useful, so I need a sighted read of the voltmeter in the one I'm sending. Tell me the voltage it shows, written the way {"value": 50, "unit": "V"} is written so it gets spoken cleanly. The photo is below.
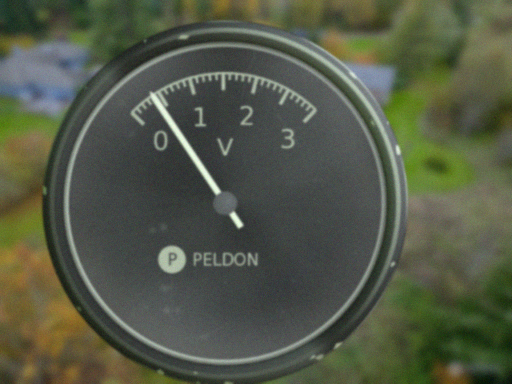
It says {"value": 0.4, "unit": "V"}
